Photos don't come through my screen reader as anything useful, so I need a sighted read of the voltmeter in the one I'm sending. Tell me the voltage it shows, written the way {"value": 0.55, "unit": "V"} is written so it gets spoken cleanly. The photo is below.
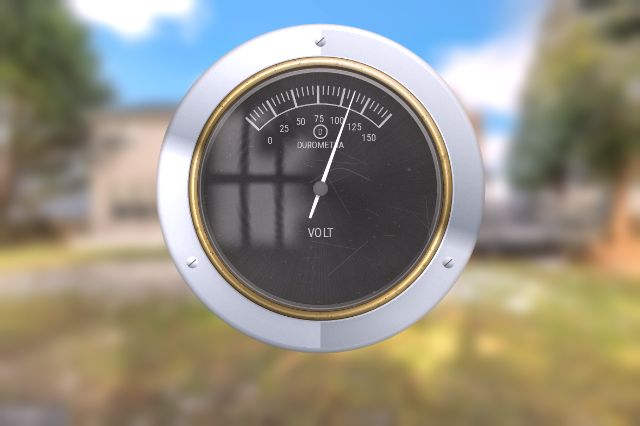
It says {"value": 110, "unit": "V"}
